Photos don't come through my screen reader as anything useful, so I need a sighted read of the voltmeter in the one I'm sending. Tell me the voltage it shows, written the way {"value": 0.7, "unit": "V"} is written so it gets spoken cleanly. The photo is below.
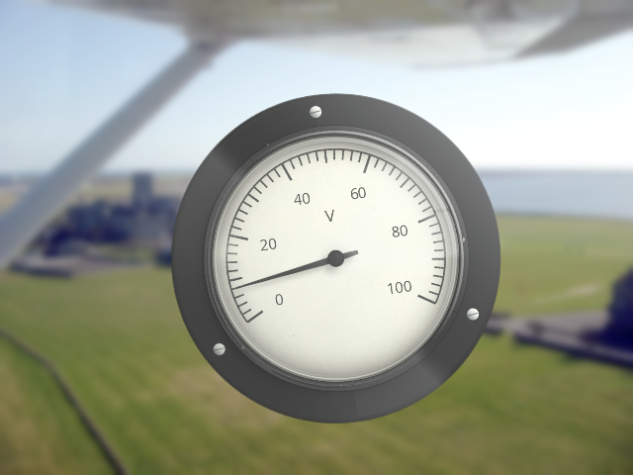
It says {"value": 8, "unit": "V"}
